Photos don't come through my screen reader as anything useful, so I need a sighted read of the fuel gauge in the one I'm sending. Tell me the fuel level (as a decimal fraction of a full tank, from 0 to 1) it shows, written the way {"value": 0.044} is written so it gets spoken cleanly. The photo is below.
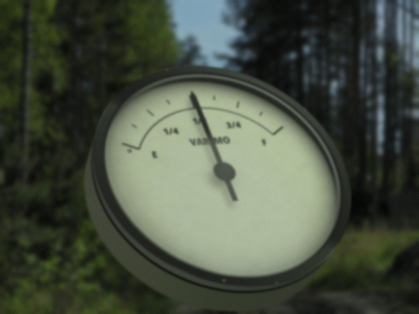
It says {"value": 0.5}
